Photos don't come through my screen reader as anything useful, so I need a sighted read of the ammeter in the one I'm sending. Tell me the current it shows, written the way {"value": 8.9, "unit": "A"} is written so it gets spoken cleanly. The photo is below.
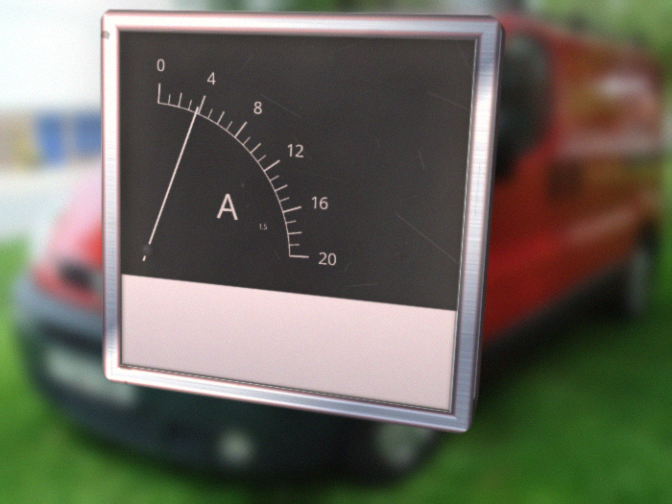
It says {"value": 4, "unit": "A"}
